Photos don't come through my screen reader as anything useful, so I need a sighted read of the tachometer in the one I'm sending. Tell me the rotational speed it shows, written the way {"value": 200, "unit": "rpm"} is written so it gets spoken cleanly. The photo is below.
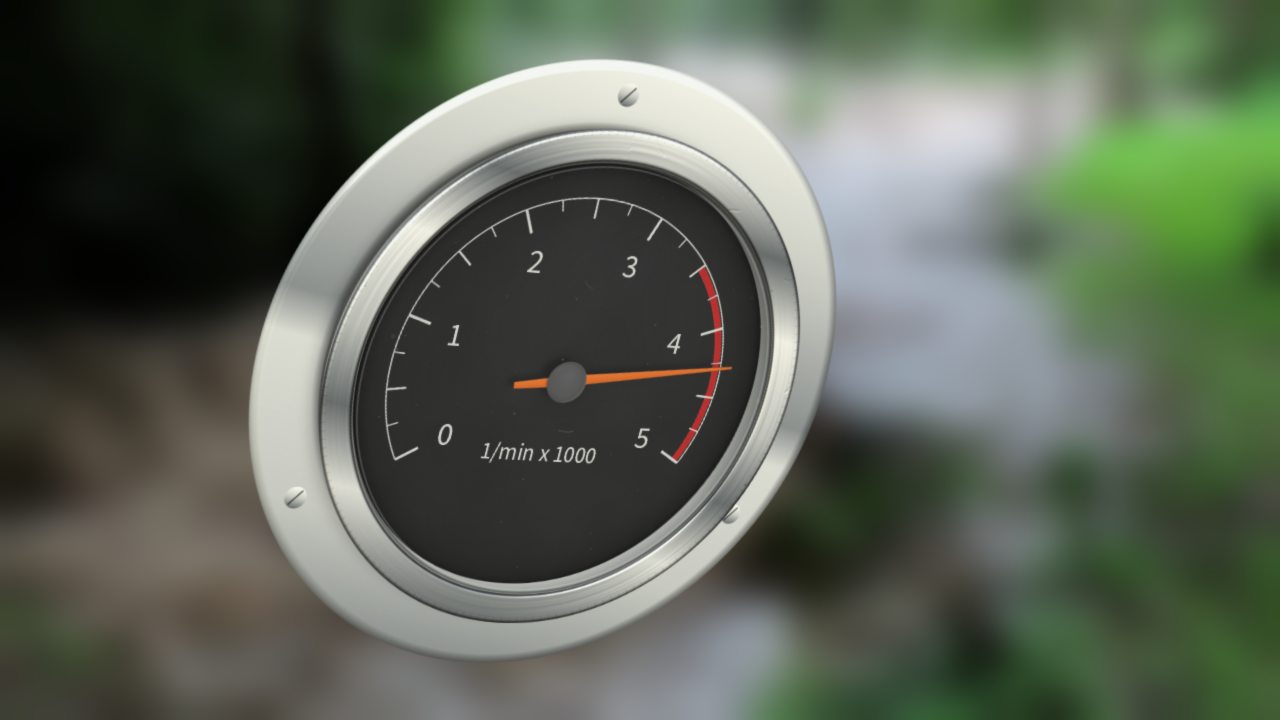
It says {"value": 4250, "unit": "rpm"}
